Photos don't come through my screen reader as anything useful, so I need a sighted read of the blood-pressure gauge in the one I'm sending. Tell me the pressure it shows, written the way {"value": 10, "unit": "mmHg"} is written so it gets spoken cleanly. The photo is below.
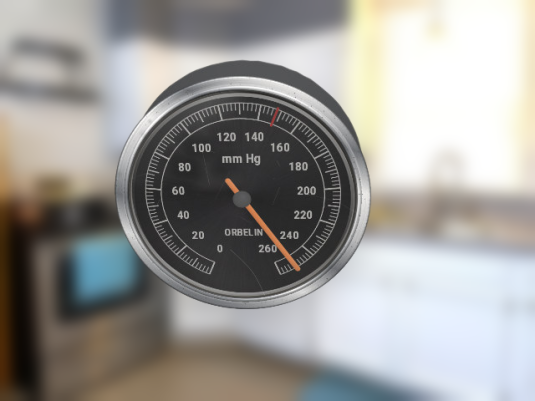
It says {"value": 250, "unit": "mmHg"}
